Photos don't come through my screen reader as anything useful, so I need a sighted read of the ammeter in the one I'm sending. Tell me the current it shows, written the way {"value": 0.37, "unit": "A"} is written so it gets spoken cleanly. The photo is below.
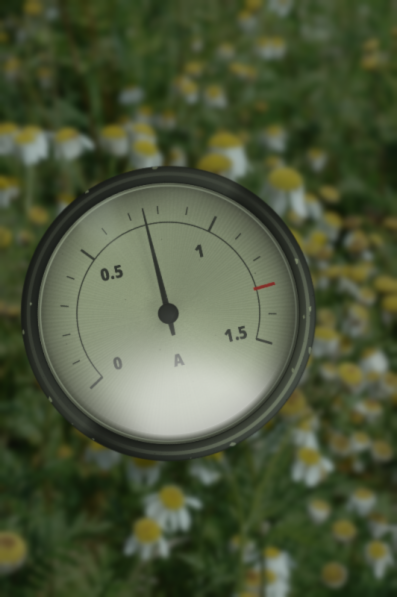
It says {"value": 0.75, "unit": "A"}
